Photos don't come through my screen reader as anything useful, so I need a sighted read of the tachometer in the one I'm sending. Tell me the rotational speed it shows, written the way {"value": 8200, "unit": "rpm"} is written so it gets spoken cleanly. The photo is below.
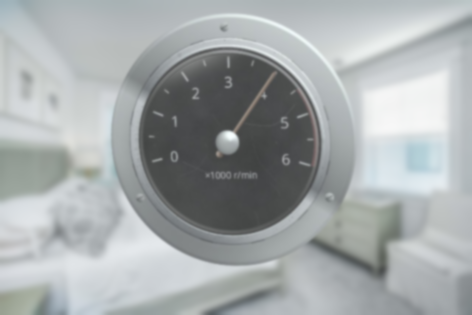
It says {"value": 4000, "unit": "rpm"}
